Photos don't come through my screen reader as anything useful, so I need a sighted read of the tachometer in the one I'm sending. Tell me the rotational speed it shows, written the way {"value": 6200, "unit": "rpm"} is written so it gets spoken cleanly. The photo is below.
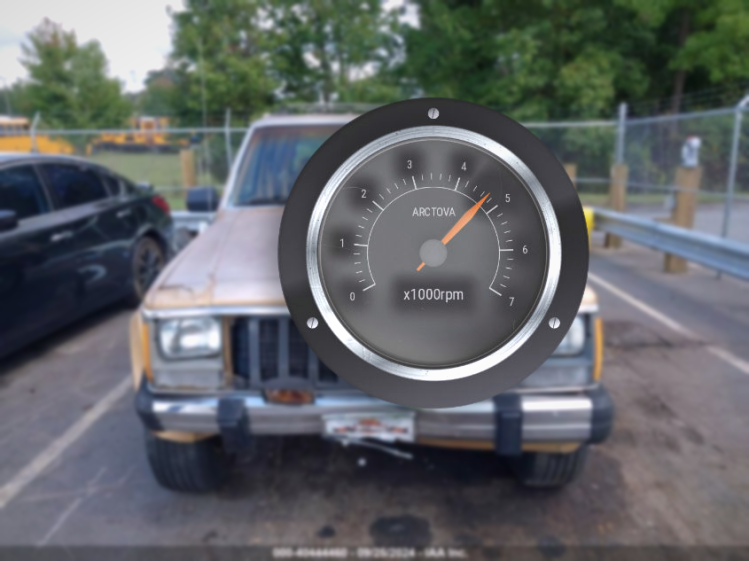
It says {"value": 4700, "unit": "rpm"}
